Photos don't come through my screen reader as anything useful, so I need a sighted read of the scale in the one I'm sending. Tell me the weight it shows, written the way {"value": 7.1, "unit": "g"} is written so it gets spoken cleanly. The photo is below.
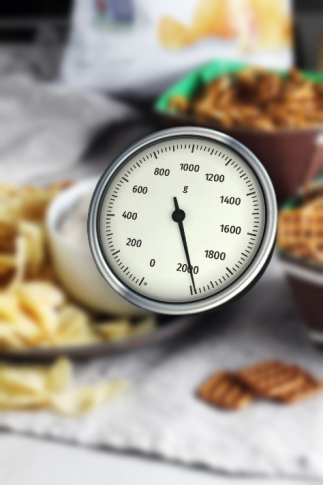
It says {"value": 1980, "unit": "g"}
